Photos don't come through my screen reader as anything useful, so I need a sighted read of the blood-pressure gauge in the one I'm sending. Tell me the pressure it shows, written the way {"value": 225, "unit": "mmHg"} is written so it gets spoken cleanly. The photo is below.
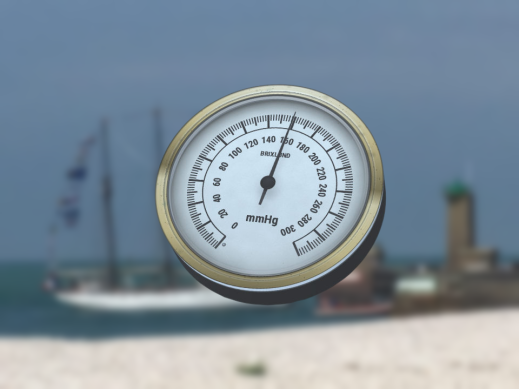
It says {"value": 160, "unit": "mmHg"}
